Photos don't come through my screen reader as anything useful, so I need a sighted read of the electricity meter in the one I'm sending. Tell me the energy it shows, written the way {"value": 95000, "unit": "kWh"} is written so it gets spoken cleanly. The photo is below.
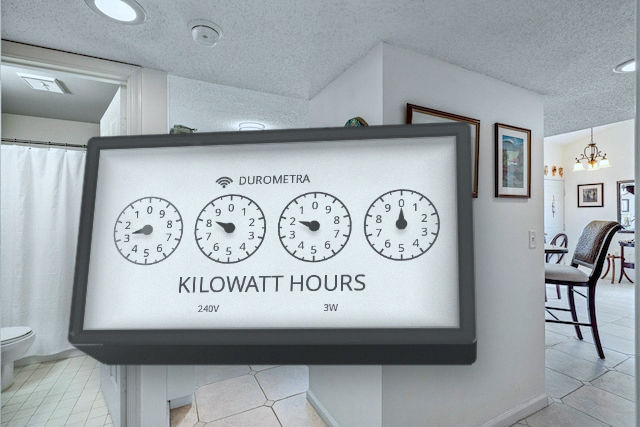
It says {"value": 2820, "unit": "kWh"}
